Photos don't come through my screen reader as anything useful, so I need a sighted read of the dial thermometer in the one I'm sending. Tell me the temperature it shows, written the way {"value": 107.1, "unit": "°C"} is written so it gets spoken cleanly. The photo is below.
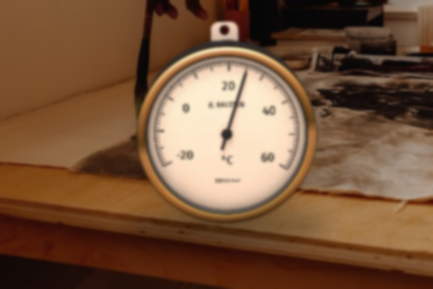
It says {"value": 25, "unit": "°C"}
